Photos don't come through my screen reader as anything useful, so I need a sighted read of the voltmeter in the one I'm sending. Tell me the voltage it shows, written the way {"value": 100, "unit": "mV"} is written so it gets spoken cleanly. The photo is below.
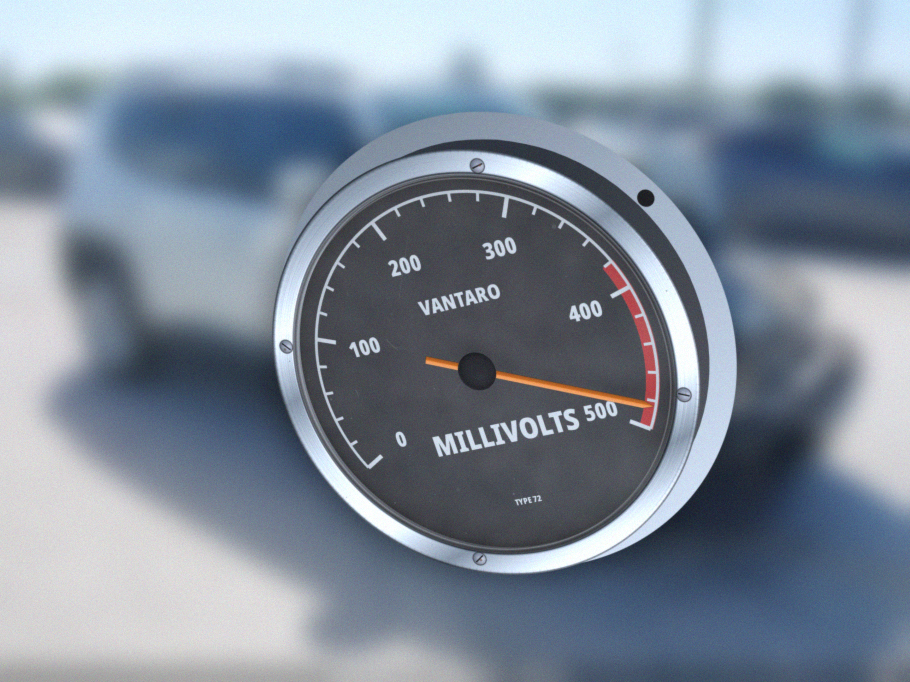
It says {"value": 480, "unit": "mV"}
